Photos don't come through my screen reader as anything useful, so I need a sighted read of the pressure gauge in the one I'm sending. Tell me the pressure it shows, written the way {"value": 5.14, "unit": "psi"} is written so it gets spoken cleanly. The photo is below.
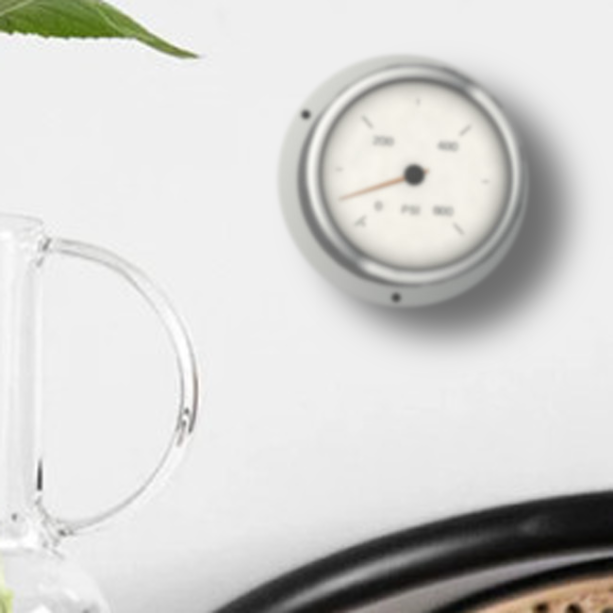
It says {"value": 50, "unit": "psi"}
